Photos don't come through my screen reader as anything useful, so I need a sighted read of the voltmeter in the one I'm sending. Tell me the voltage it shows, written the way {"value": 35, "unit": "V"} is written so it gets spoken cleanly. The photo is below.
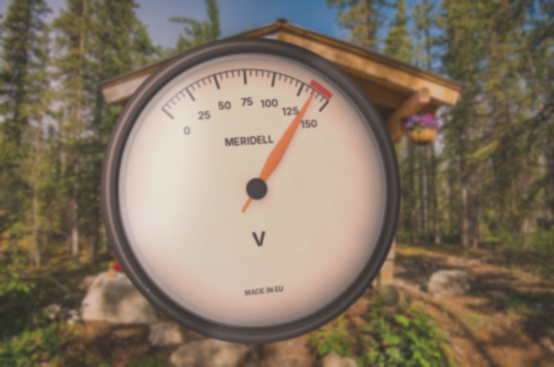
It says {"value": 135, "unit": "V"}
